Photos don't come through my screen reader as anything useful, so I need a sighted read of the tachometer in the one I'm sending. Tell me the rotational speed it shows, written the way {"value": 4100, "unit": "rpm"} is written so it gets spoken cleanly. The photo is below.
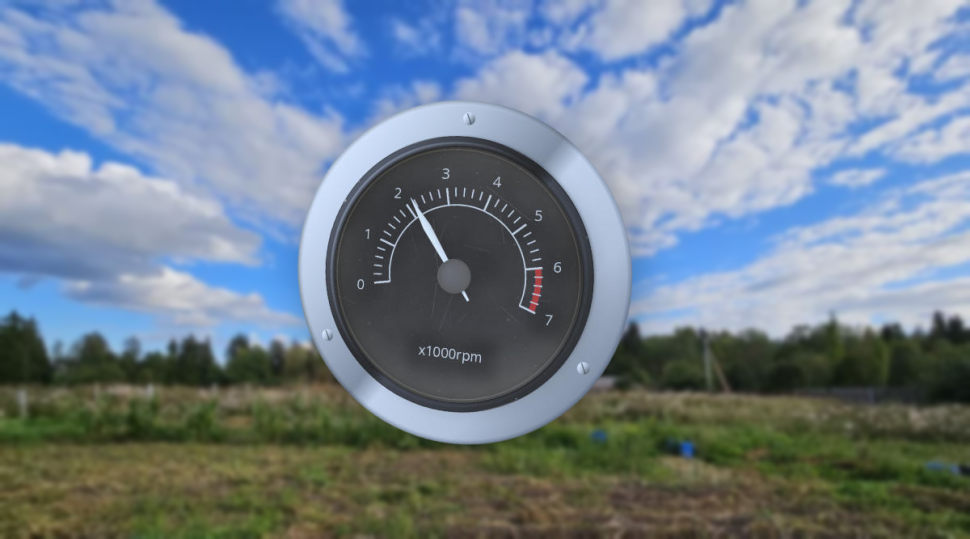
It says {"value": 2200, "unit": "rpm"}
